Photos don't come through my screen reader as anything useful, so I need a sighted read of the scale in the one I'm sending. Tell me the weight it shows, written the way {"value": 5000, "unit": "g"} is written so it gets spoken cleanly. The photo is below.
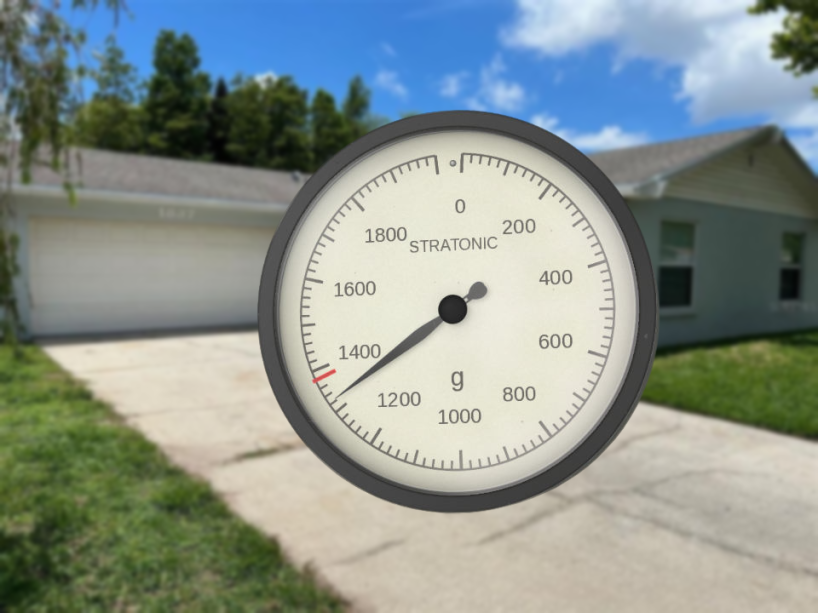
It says {"value": 1320, "unit": "g"}
